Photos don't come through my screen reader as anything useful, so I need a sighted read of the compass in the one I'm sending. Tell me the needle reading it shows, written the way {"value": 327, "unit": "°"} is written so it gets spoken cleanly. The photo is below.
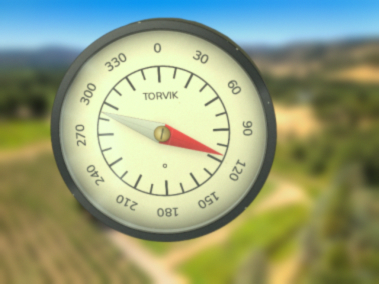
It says {"value": 112.5, "unit": "°"}
